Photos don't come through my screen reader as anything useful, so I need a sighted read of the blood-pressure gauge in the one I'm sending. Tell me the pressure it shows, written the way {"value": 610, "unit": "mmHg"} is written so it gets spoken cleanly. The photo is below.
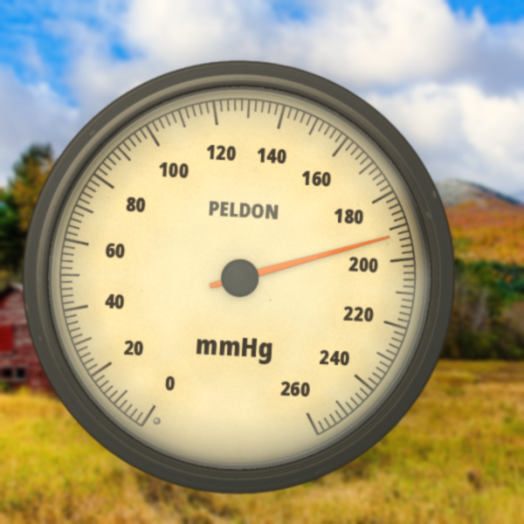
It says {"value": 192, "unit": "mmHg"}
